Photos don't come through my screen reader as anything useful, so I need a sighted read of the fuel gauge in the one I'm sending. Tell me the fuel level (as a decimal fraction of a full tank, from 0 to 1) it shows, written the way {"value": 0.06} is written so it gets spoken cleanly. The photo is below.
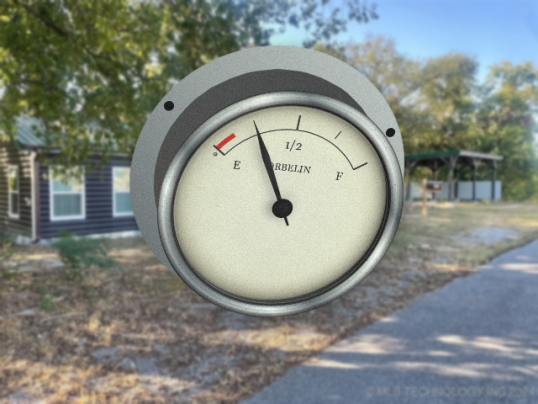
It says {"value": 0.25}
